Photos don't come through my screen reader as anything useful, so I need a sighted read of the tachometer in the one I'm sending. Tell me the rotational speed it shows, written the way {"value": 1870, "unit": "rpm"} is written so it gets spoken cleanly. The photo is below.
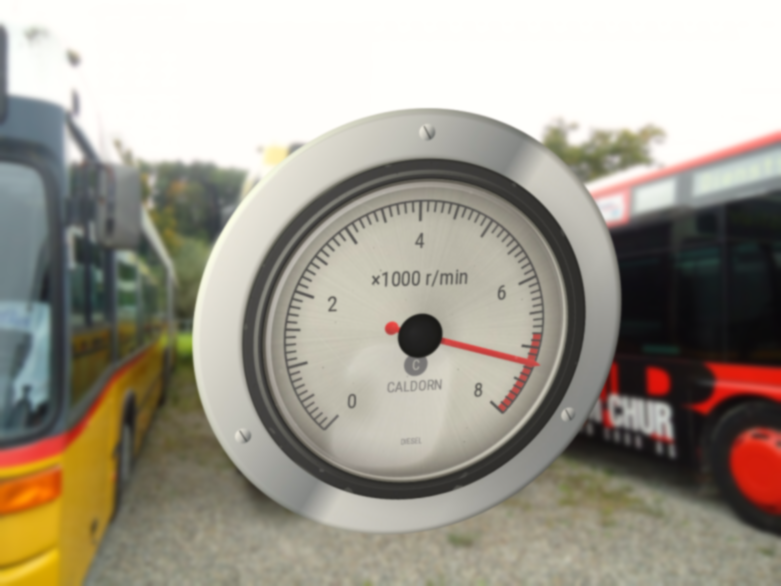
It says {"value": 7200, "unit": "rpm"}
